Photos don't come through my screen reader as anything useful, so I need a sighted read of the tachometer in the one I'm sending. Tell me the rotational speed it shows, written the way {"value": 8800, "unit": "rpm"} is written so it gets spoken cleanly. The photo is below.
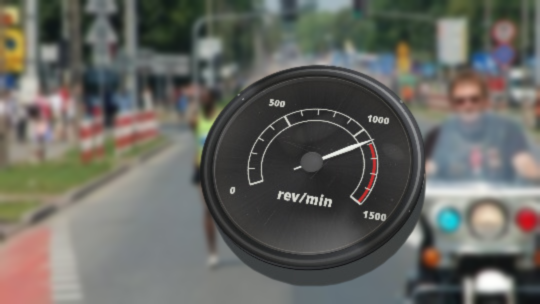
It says {"value": 1100, "unit": "rpm"}
